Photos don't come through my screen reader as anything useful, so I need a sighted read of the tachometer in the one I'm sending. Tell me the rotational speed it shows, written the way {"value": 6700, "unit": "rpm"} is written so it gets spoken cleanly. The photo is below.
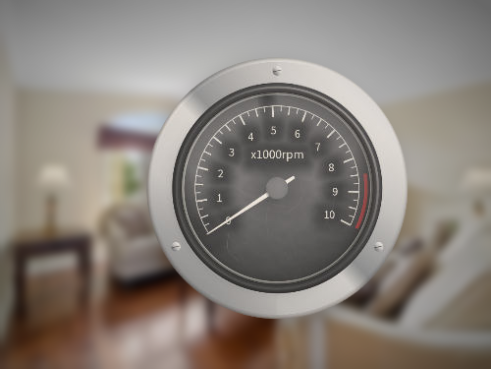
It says {"value": 0, "unit": "rpm"}
